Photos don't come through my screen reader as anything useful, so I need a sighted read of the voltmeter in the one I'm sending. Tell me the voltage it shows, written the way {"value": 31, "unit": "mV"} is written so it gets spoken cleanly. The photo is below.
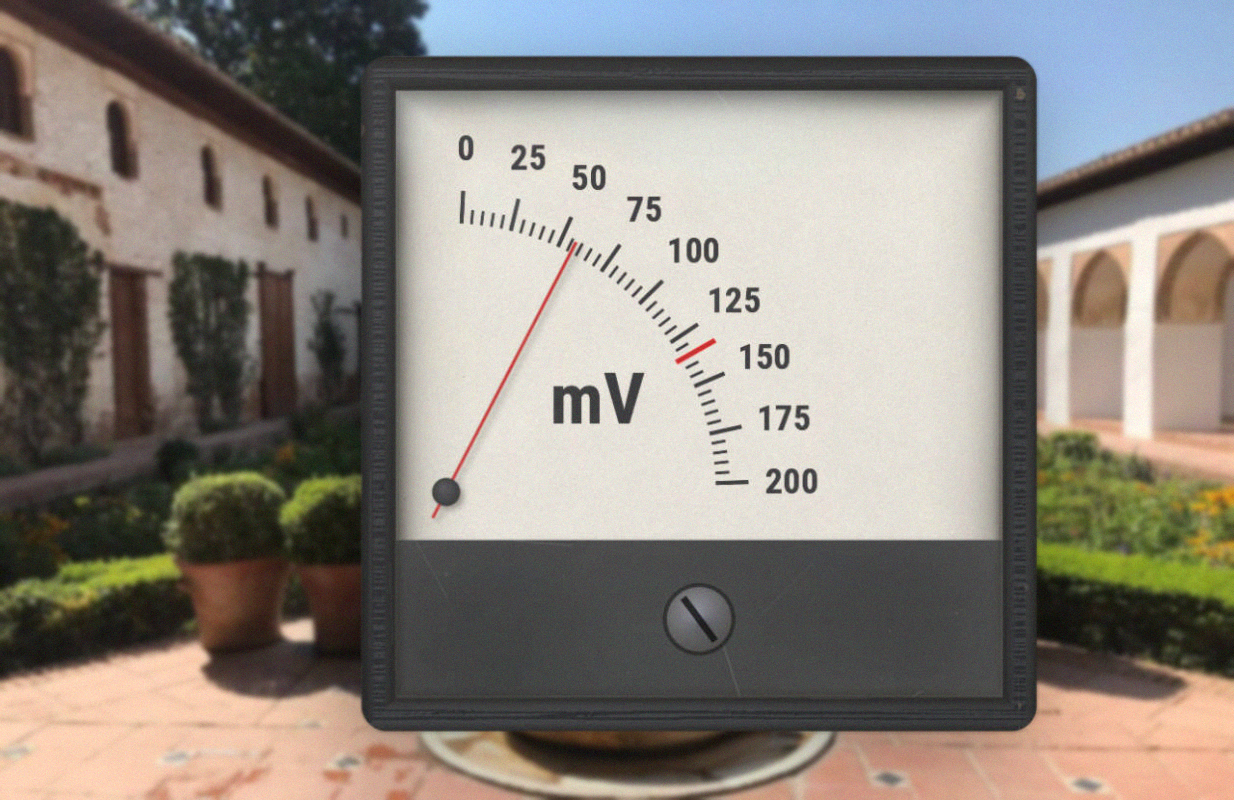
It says {"value": 57.5, "unit": "mV"}
